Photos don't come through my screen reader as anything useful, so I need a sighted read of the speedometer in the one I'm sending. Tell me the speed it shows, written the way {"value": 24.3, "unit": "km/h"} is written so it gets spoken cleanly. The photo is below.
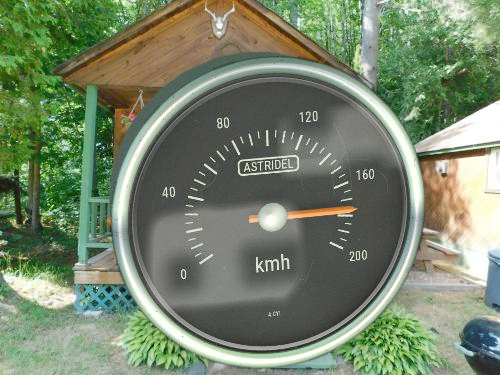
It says {"value": 175, "unit": "km/h"}
